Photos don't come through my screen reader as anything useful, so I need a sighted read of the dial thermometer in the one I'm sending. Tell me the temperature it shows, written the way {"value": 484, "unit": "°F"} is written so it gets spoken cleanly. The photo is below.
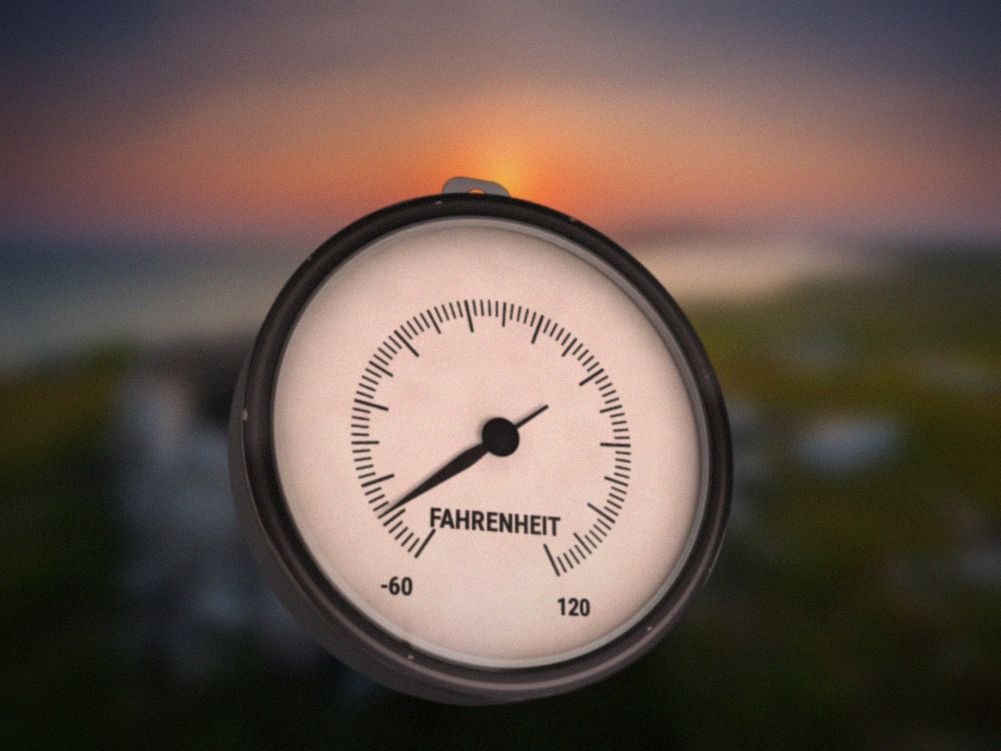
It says {"value": -48, "unit": "°F"}
